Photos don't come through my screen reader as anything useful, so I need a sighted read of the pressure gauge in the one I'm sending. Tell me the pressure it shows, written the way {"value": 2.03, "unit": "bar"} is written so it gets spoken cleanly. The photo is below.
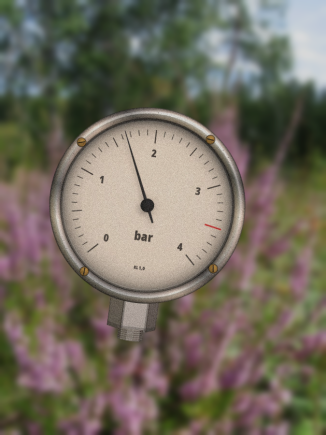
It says {"value": 1.65, "unit": "bar"}
